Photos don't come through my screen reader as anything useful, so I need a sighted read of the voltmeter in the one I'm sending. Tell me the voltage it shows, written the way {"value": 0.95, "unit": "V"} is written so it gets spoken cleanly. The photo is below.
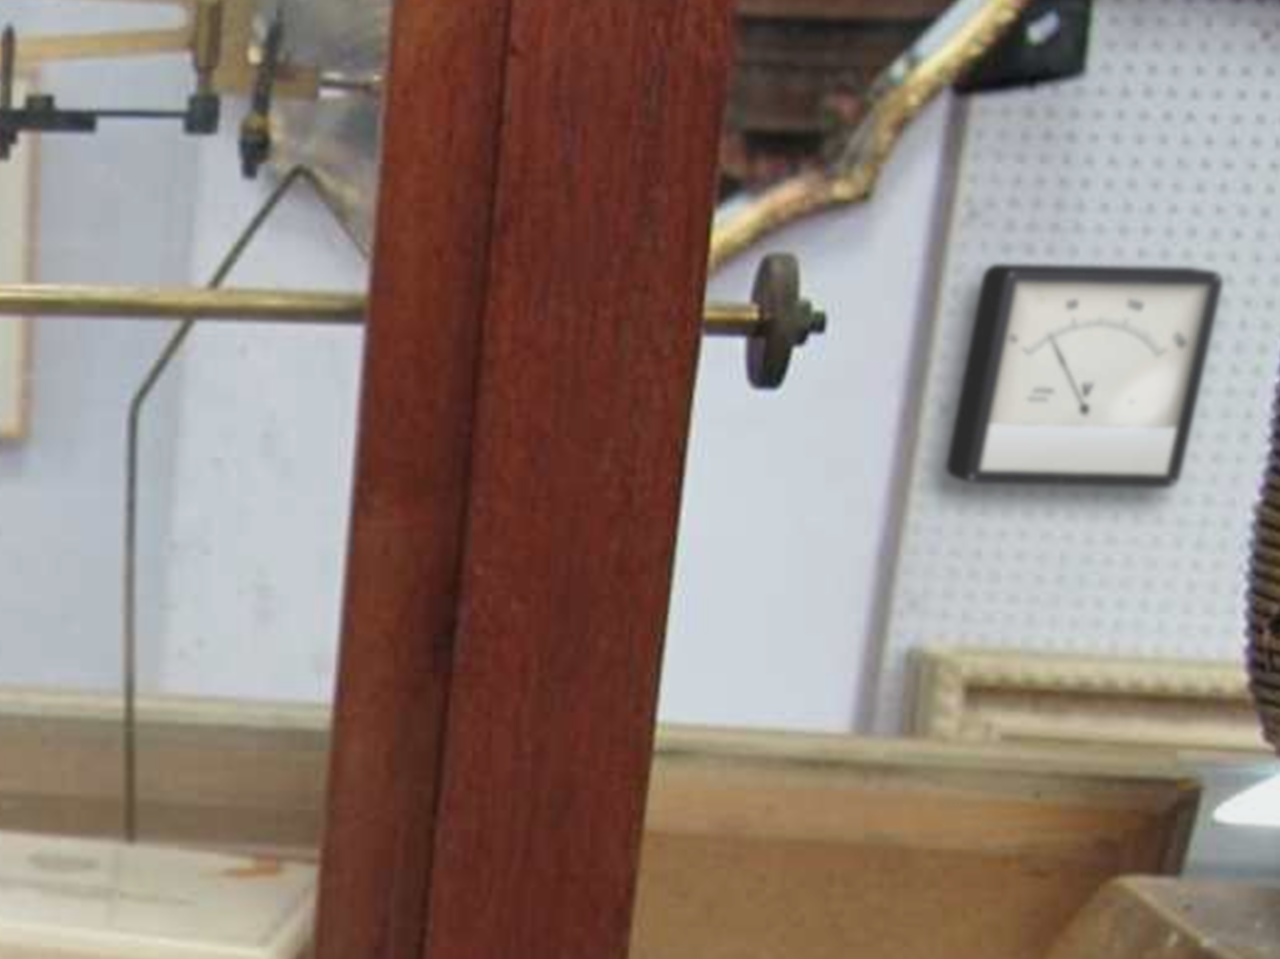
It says {"value": 25, "unit": "V"}
